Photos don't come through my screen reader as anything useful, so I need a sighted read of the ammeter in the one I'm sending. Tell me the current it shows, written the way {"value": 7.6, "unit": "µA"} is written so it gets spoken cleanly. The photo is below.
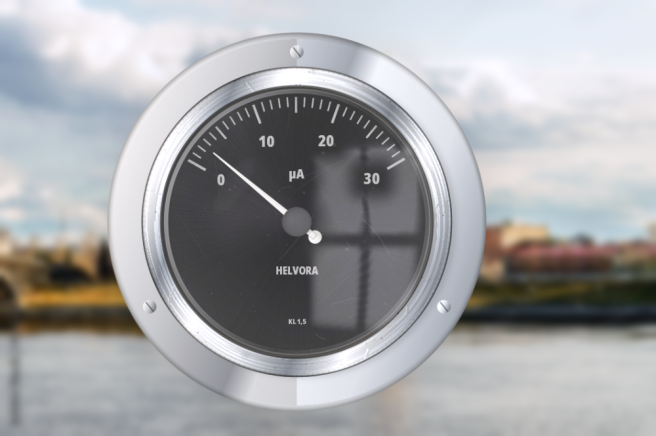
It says {"value": 2.5, "unit": "µA"}
